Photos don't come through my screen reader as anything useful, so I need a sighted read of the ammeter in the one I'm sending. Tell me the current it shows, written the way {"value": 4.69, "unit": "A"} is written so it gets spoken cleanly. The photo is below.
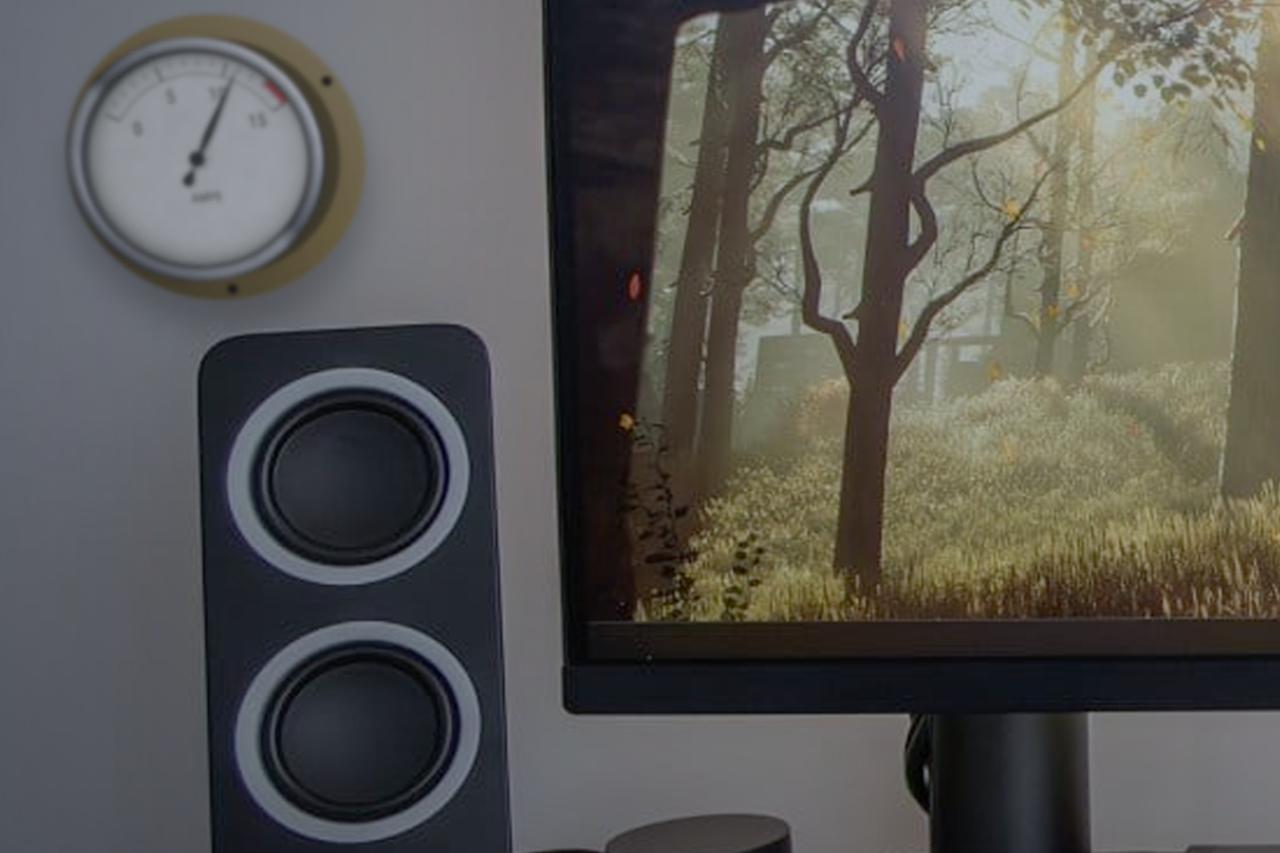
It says {"value": 11, "unit": "A"}
